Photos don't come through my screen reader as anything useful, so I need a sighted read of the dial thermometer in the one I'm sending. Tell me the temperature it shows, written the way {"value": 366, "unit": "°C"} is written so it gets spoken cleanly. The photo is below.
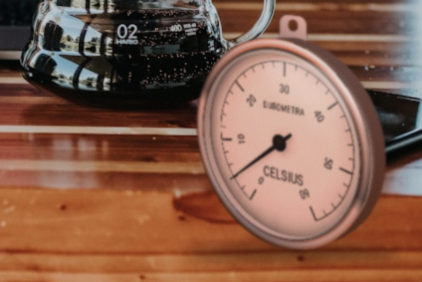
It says {"value": 4, "unit": "°C"}
